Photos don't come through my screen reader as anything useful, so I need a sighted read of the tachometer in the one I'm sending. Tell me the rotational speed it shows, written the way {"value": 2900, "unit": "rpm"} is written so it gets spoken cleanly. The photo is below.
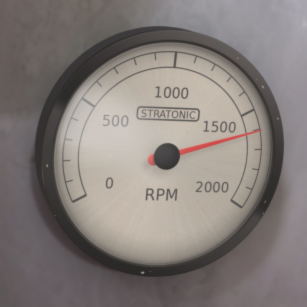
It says {"value": 1600, "unit": "rpm"}
